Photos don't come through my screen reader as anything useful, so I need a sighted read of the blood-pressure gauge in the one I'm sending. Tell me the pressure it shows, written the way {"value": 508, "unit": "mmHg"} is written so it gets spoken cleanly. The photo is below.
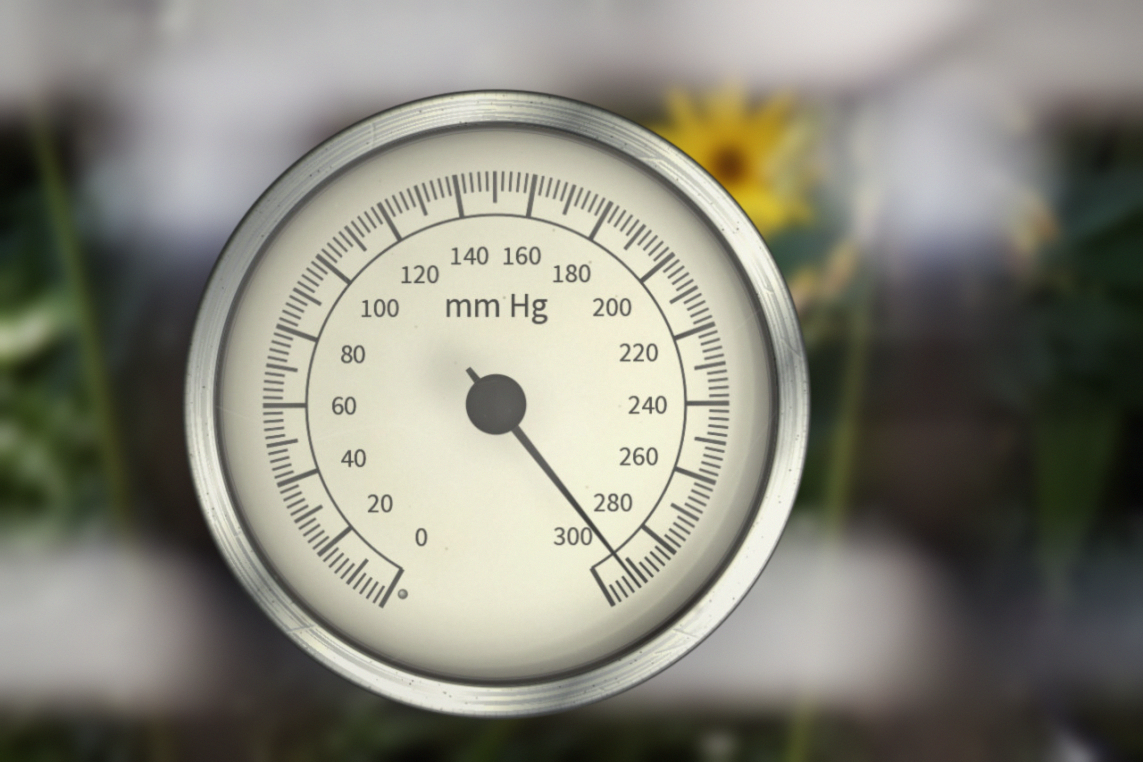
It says {"value": 292, "unit": "mmHg"}
